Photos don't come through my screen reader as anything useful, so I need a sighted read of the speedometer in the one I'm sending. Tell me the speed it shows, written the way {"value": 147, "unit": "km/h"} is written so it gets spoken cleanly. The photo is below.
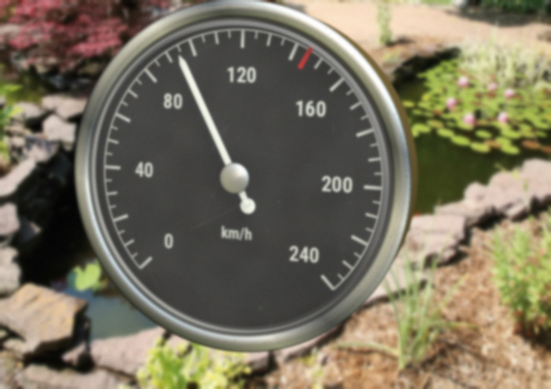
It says {"value": 95, "unit": "km/h"}
